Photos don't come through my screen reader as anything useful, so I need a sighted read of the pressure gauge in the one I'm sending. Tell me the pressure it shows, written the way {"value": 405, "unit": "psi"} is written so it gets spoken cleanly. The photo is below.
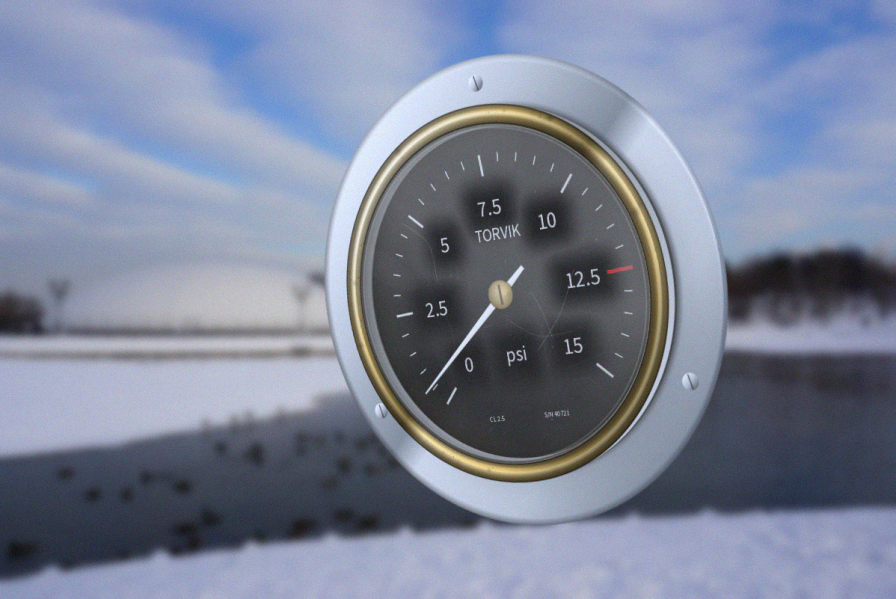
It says {"value": 0.5, "unit": "psi"}
